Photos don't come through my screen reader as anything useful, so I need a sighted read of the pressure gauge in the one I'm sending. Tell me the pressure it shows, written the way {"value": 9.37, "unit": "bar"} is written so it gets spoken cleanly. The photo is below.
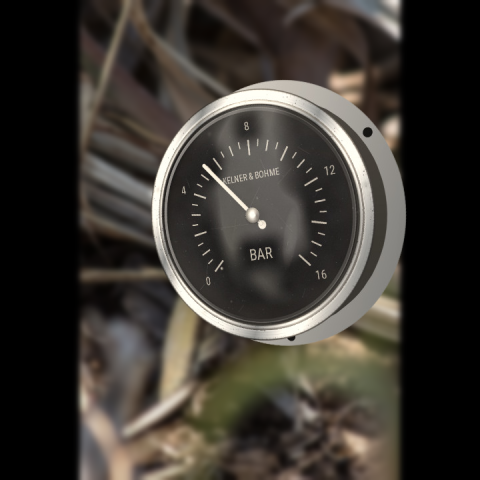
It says {"value": 5.5, "unit": "bar"}
